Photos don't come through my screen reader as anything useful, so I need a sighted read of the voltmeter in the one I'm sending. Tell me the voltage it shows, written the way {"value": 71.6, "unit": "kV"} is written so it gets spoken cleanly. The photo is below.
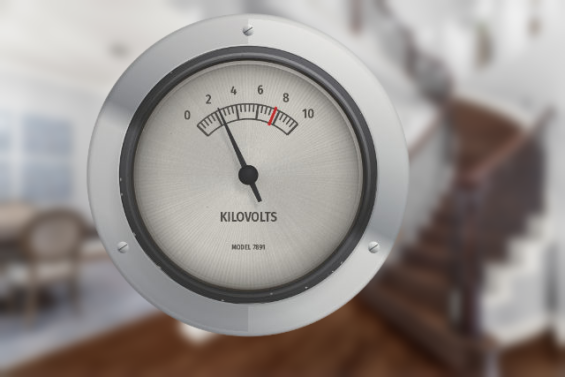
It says {"value": 2.4, "unit": "kV"}
